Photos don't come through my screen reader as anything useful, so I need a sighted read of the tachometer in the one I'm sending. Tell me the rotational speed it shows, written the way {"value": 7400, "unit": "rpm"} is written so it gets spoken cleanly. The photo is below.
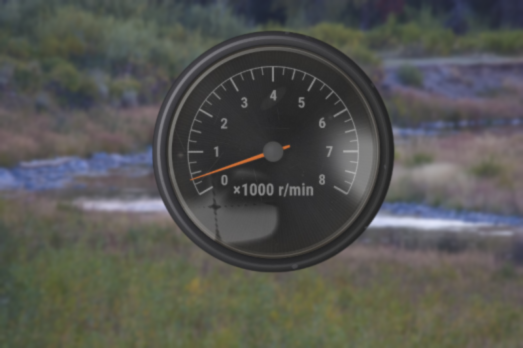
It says {"value": 375, "unit": "rpm"}
